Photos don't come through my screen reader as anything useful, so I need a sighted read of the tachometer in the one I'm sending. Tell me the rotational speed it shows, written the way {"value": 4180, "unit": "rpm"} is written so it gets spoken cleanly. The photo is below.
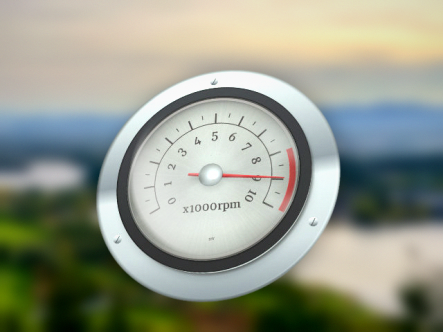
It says {"value": 9000, "unit": "rpm"}
